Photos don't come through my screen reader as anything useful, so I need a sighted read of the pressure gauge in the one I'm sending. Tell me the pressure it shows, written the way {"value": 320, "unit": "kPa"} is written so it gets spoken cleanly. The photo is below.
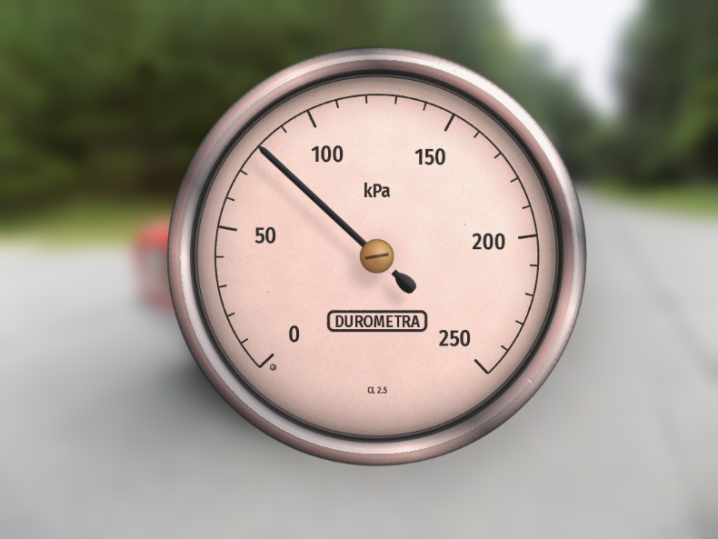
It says {"value": 80, "unit": "kPa"}
